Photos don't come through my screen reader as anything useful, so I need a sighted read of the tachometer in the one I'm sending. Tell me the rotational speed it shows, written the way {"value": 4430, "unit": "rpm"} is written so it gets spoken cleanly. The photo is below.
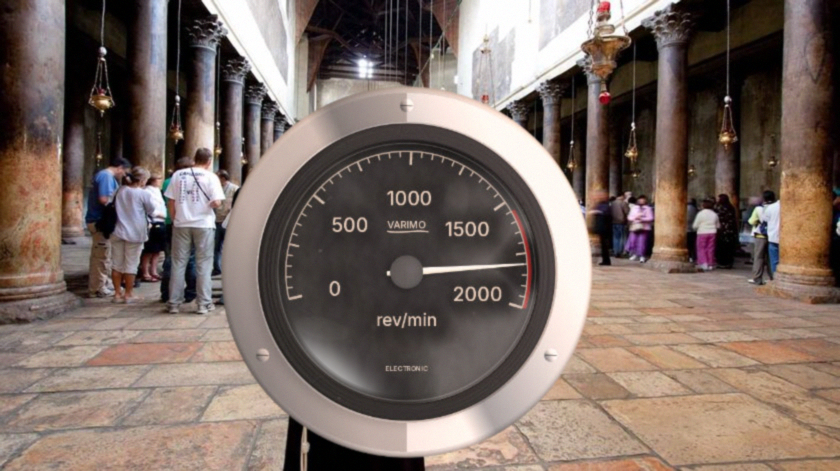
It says {"value": 1800, "unit": "rpm"}
